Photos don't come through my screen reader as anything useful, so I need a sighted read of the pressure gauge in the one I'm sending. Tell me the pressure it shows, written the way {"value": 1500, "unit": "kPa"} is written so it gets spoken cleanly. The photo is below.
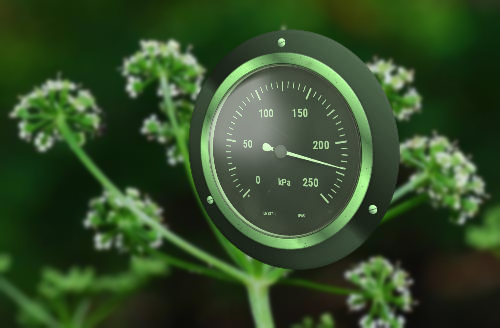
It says {"value": 220, "unit": "kPa"}
